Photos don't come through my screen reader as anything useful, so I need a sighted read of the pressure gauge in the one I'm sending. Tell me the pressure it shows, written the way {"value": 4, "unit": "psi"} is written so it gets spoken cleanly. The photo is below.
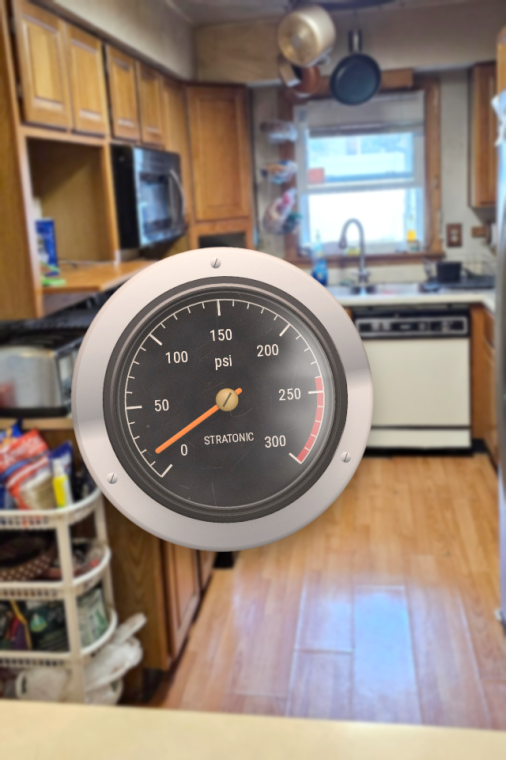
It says {"value": 15, "unit": "psi"}
